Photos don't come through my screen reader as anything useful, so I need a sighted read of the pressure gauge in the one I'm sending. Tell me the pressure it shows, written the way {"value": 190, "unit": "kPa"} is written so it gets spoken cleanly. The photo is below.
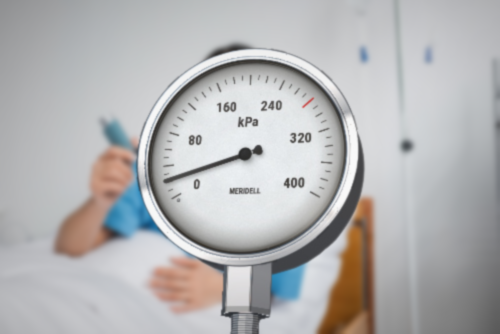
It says {"value": 20, "unit": "kPa"}
